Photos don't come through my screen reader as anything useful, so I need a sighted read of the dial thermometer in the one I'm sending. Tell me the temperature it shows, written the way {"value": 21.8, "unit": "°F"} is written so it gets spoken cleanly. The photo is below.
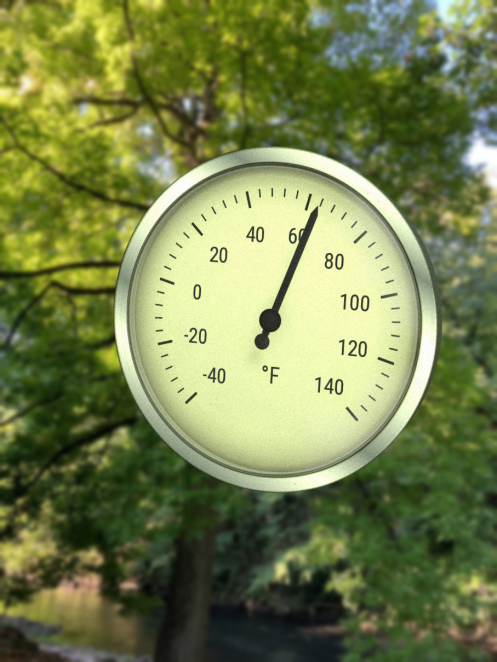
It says {"value": 64, "unit": "°F"}
